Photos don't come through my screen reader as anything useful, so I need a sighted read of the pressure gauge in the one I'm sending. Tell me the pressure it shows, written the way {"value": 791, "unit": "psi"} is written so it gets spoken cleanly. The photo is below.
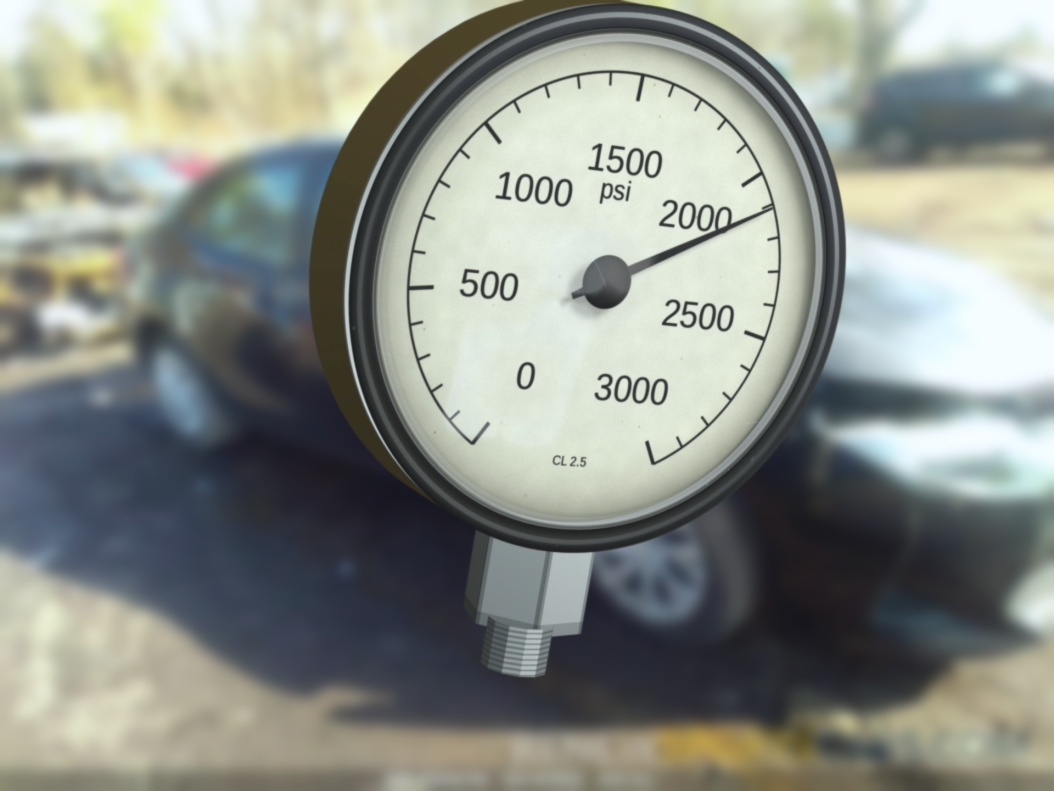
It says {"value": 2100, "unit": "psi"}
